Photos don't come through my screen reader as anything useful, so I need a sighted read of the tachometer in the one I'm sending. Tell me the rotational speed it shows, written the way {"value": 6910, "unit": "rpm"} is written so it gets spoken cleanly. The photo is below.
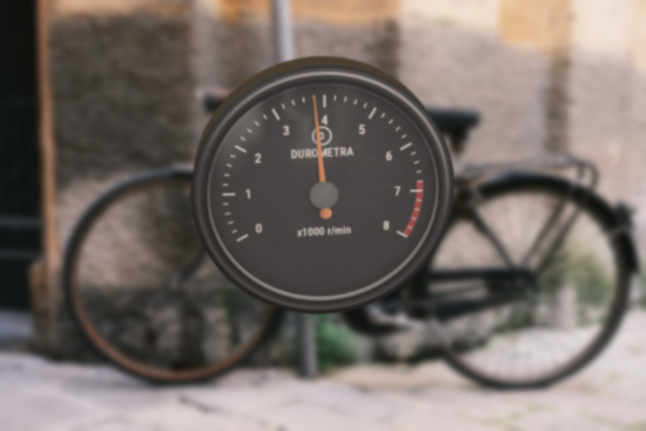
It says {"value": 3800, "unit": "rpm"}
